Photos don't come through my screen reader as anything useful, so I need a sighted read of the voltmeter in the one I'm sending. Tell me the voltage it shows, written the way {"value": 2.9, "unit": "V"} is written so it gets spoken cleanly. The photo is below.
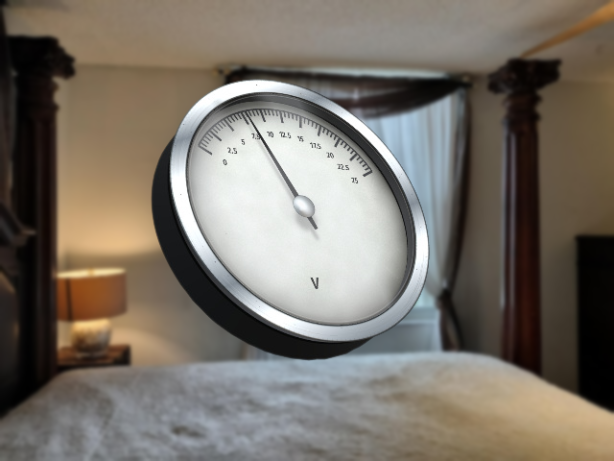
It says {"value": 7.5, "unit": "V"}
